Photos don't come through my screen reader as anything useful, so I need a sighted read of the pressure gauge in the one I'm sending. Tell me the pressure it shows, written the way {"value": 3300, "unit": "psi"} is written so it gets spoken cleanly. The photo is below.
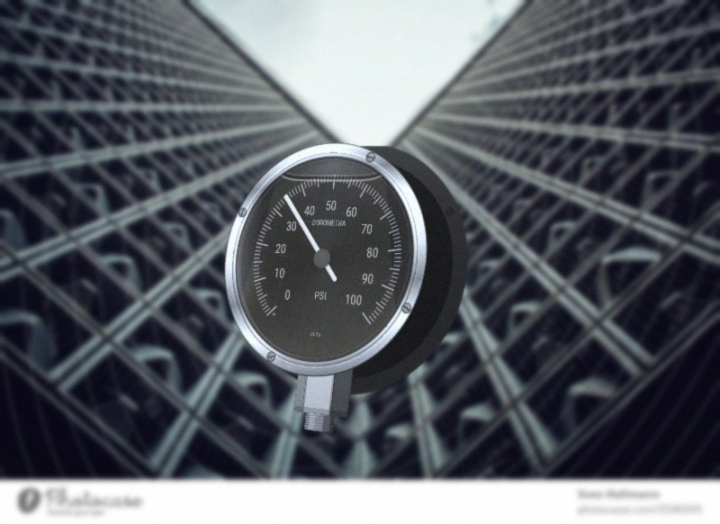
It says {"value": 35, "unit": "psi"}
